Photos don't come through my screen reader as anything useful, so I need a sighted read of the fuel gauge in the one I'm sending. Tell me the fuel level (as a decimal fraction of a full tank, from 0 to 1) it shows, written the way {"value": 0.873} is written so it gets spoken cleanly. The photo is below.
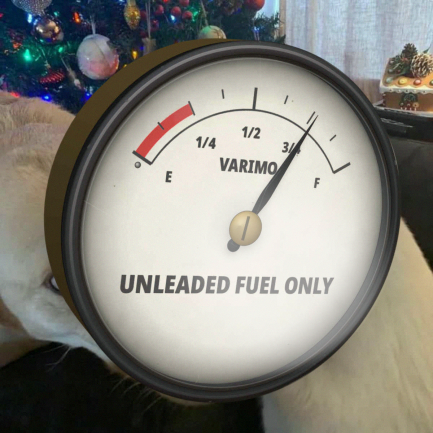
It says {"value": 0.75}
